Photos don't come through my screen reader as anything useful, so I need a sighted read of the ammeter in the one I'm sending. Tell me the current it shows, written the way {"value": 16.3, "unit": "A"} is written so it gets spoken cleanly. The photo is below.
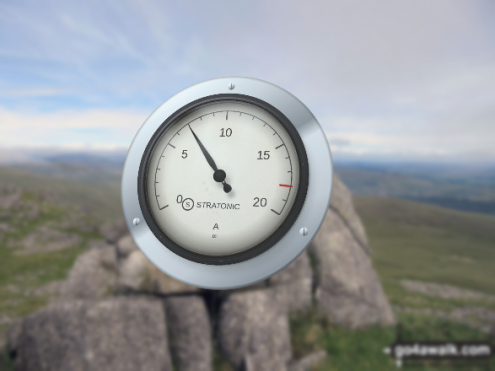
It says {"value": 7, "unit": "A"}
